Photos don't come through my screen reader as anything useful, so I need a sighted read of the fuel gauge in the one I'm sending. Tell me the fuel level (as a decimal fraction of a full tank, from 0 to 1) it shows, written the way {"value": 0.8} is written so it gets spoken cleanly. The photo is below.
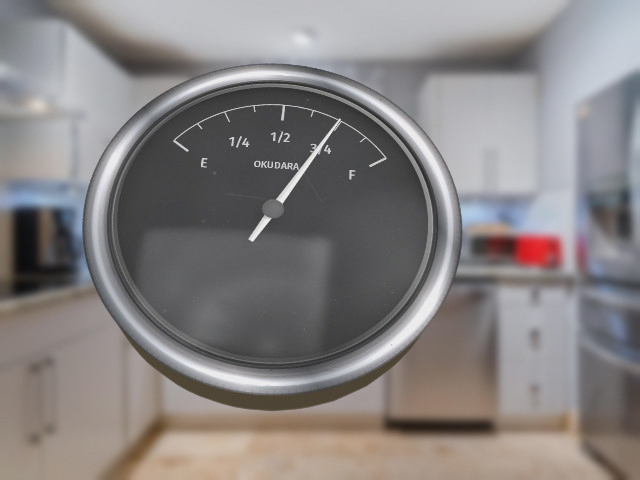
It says {"value": 0.75}
